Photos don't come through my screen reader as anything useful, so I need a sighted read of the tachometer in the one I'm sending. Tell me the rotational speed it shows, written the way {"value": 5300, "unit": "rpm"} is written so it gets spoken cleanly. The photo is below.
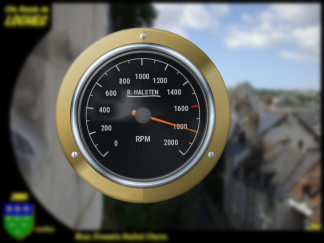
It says {"value": 1800, "unit": "rpm"}
